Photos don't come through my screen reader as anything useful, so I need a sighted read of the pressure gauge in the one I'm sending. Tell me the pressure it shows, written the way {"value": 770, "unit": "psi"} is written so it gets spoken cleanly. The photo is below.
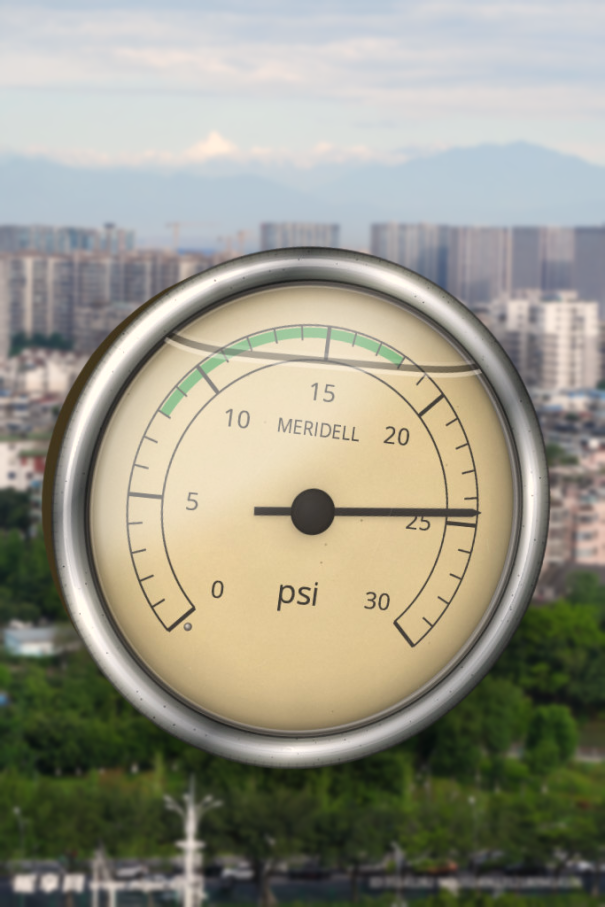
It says {"value": 24.5, "unit": "psi"}
